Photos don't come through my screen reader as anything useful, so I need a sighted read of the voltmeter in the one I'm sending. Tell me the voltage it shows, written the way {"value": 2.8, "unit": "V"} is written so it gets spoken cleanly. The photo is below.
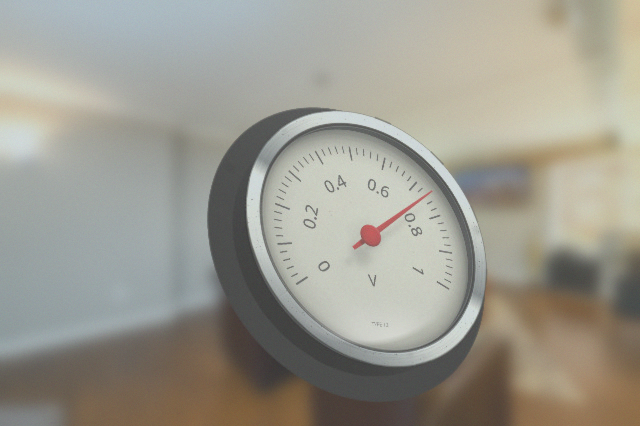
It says {"value": 0.74, "unit": "V"}
